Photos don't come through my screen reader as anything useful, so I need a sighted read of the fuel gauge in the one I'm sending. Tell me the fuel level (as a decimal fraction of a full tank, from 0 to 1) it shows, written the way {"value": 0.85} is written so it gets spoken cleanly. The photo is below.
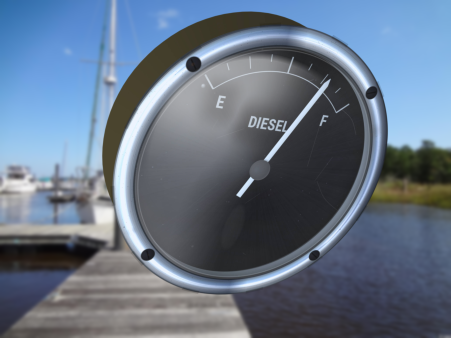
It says {"value": 0.75}
